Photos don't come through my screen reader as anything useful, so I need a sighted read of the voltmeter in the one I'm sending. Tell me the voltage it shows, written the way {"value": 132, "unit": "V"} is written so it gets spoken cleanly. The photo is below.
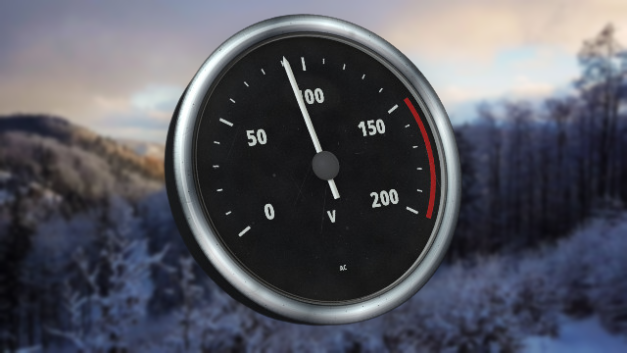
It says {"value": 90, "unit": "V"}
